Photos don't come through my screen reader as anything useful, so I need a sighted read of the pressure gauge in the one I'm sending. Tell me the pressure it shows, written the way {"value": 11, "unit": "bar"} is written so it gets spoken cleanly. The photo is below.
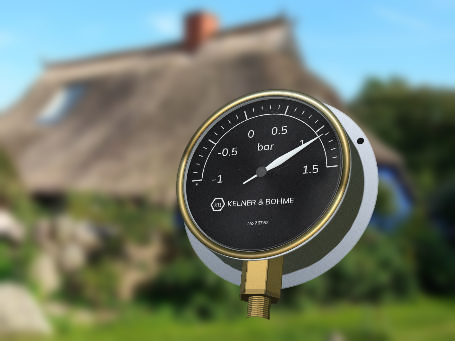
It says {"value": 1.1, "unit": "bar"}
